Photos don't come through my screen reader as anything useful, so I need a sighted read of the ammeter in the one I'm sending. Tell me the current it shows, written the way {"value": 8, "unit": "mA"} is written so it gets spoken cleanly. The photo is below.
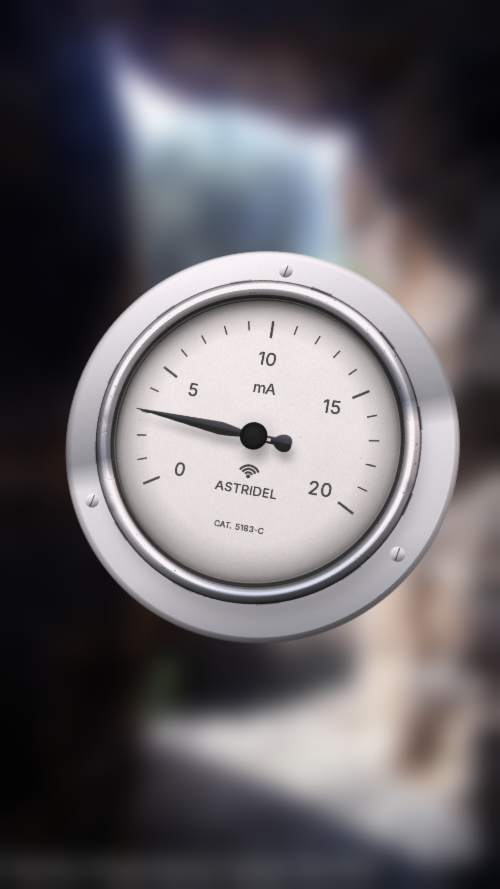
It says {"value": 3, "unit": "mA"}
